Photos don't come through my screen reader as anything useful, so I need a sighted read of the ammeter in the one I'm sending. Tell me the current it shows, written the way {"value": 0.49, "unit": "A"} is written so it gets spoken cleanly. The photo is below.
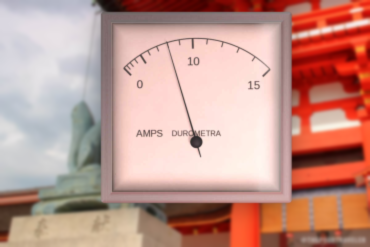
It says {"value": 8, "unit": "A"}
